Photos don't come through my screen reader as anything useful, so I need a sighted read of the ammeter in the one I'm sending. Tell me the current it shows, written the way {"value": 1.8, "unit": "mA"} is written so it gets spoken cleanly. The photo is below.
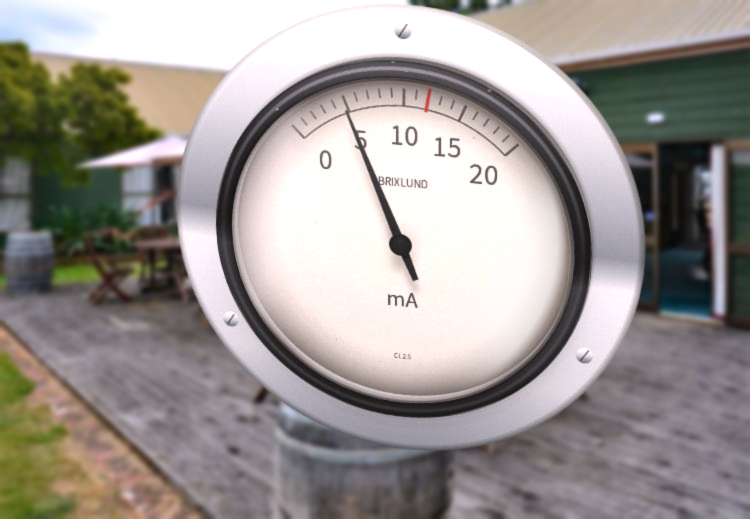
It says {"value": 5, "unit": "mA"}
